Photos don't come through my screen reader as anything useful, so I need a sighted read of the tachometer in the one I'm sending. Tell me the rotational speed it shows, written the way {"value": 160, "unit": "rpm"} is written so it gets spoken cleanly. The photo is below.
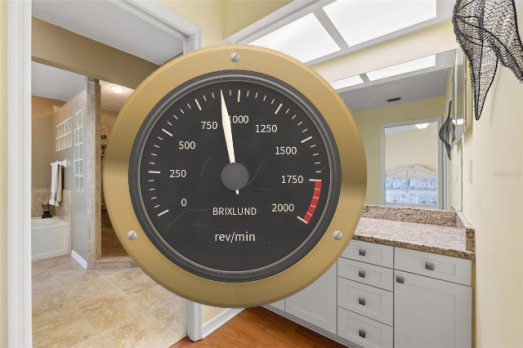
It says {"value": 900, "unit": "rpm"}
